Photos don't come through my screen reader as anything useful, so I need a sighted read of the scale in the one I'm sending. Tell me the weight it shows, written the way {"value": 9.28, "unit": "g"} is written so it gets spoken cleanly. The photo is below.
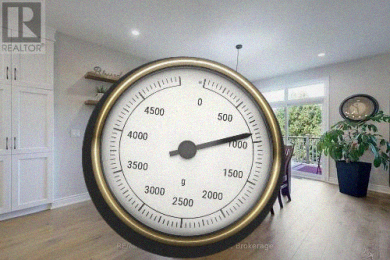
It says {"value": 900, "unit": "g"}
